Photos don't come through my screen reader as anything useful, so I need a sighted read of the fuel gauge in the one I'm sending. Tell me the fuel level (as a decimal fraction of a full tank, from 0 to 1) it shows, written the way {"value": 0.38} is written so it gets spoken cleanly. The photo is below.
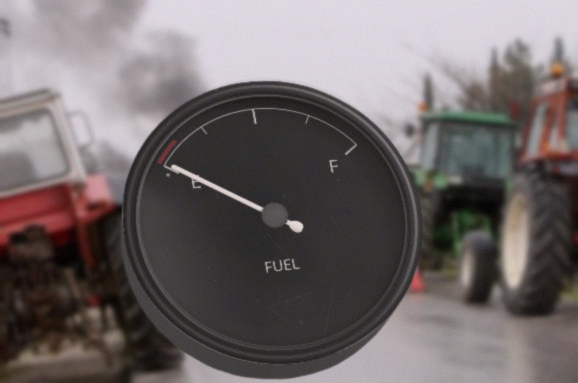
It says {"value": 0}
